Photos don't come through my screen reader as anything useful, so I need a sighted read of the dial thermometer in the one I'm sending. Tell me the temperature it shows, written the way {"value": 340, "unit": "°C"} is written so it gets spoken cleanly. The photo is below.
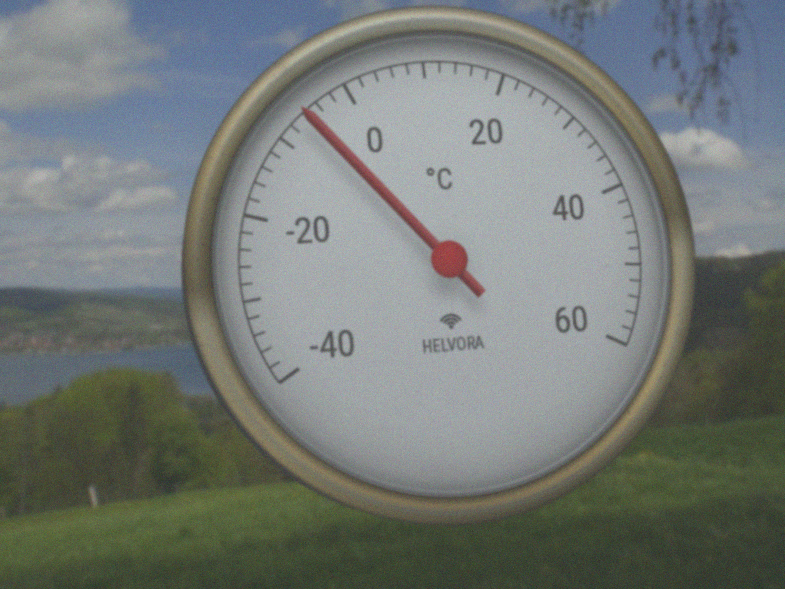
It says {"value": -6, "unit": "°C"}
